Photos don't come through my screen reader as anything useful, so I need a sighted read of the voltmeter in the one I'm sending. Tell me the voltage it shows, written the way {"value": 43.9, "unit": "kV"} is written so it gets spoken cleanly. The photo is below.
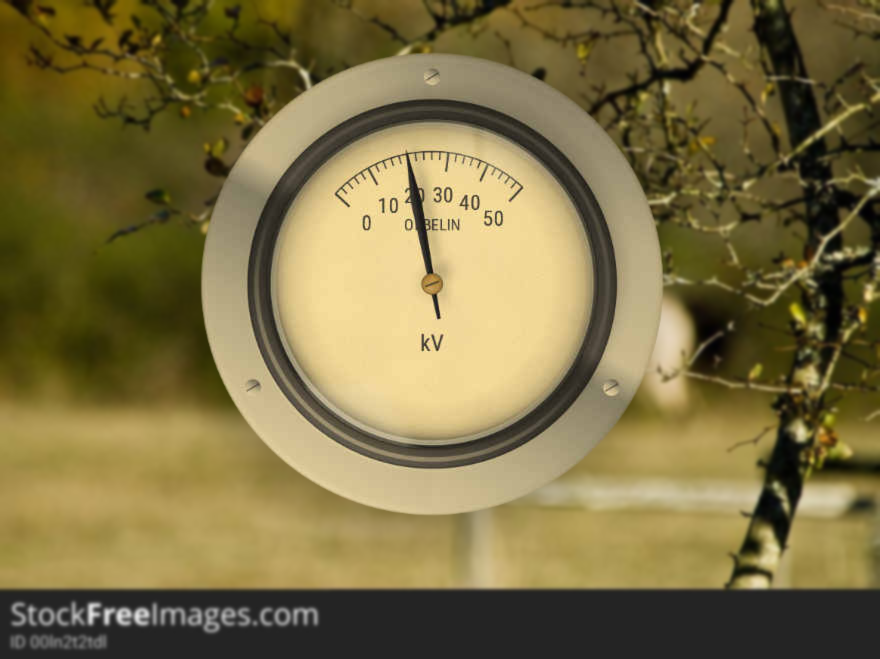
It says {"value": 20, "unit": "kV"}
